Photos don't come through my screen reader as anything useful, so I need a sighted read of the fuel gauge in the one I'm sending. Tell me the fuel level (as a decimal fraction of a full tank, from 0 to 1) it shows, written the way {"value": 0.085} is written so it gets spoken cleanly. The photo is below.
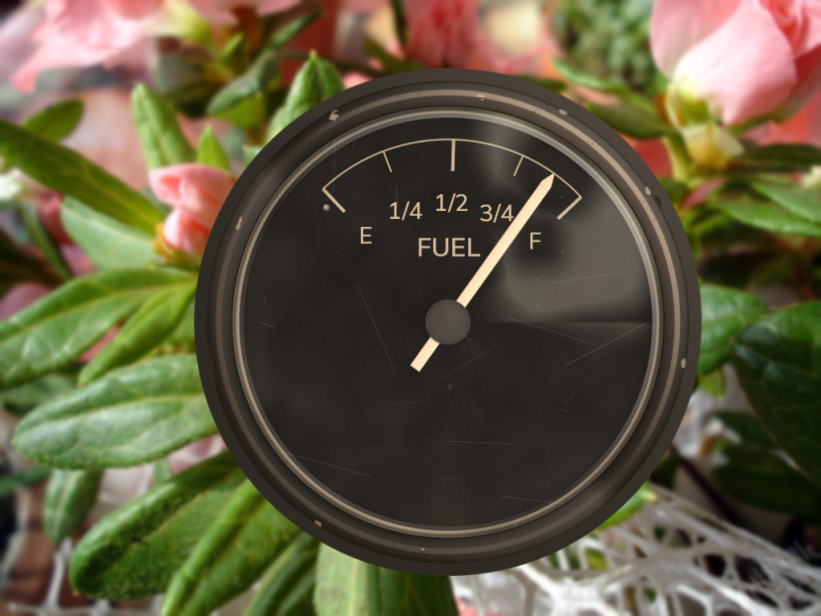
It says {"value": 0.875}
